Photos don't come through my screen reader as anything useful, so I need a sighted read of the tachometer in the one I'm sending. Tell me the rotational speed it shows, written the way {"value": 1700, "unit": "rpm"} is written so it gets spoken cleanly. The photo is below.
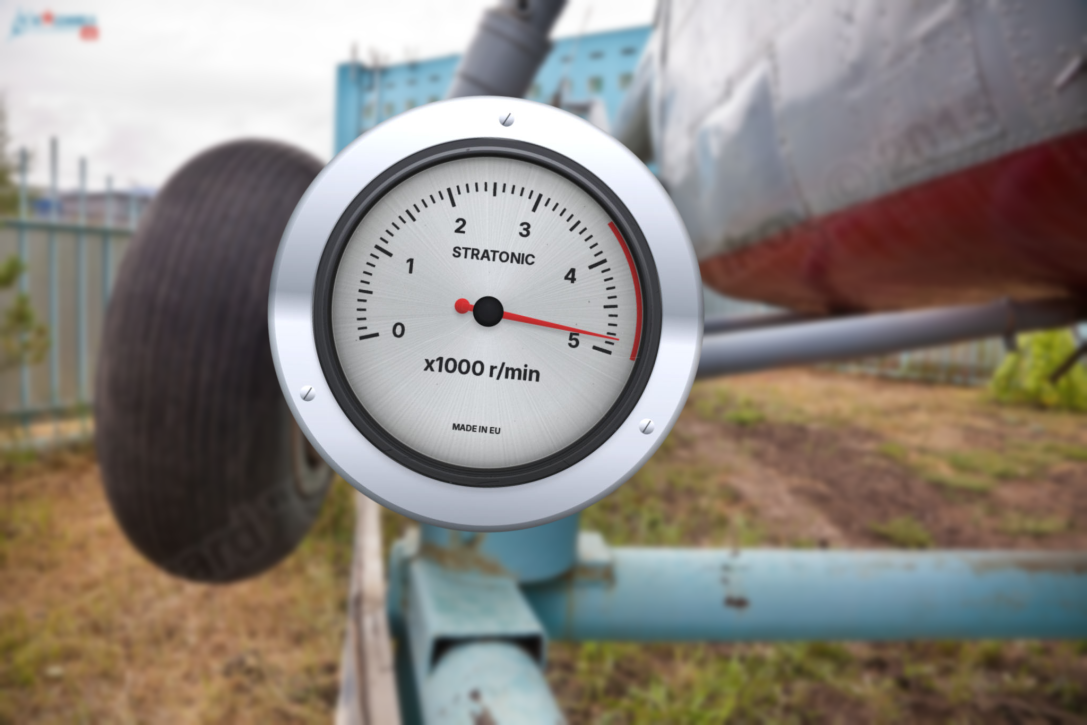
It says {"value": 4850, "unit": "rpm"}
